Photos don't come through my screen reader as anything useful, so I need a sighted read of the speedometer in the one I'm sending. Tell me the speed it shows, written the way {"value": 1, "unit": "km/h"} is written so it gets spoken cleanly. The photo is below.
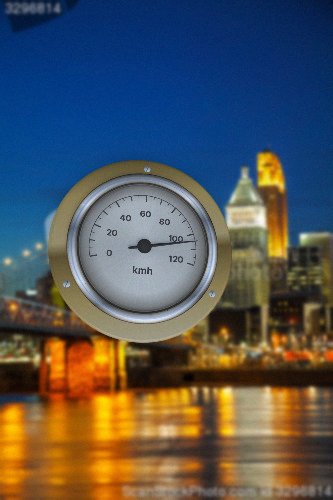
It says {"value": 105, "unit": "km/h"}
